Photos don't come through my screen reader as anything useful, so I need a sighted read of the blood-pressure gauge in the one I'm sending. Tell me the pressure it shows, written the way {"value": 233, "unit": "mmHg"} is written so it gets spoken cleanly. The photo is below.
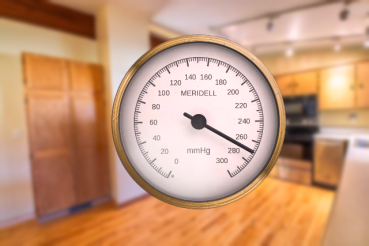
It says {"value": 270, "unit": "mmHg"}
